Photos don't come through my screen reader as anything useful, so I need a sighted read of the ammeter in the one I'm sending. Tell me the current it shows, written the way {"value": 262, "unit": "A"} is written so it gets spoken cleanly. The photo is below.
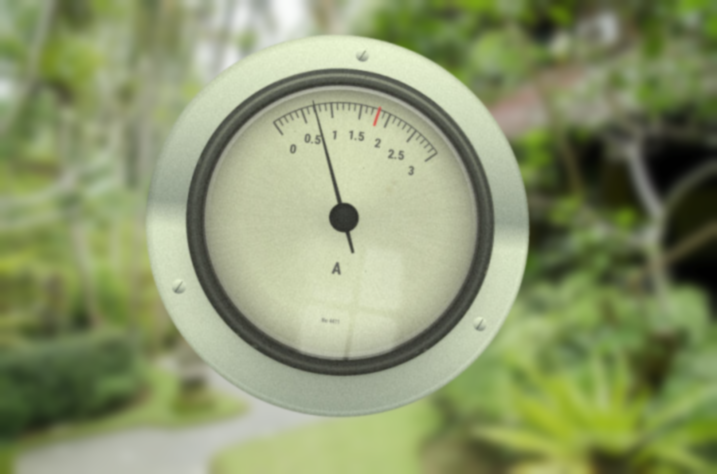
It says {"value": 0.7, "unit": "A"}
